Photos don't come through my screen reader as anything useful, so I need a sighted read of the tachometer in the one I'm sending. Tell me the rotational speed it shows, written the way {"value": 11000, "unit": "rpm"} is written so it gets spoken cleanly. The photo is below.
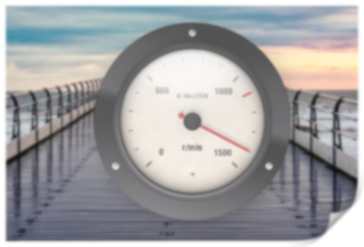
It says {"value": 1400, "unit": "rpm"}
